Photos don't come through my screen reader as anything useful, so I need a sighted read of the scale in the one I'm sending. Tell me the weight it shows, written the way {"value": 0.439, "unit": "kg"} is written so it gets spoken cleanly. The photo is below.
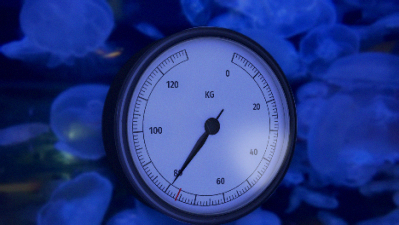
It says {"value": 80, "unit": "kg"}
